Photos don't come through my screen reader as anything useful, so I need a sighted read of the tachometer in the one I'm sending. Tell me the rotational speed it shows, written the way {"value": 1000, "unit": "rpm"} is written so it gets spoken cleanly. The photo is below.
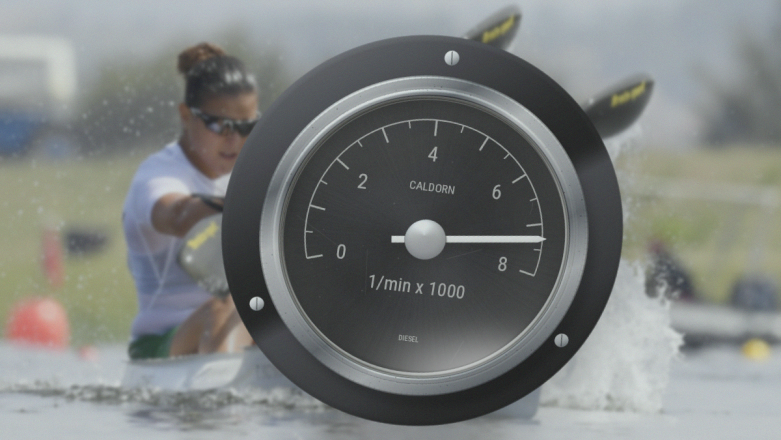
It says {"value": 7250, "unit": "rpm"}
